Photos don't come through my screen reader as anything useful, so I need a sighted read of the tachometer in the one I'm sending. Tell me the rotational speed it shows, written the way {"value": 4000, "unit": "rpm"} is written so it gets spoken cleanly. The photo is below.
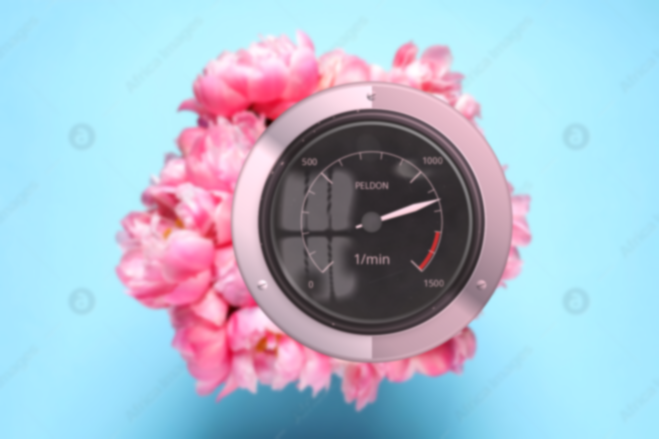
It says {"value": 1150, "unit": "rpm"}
